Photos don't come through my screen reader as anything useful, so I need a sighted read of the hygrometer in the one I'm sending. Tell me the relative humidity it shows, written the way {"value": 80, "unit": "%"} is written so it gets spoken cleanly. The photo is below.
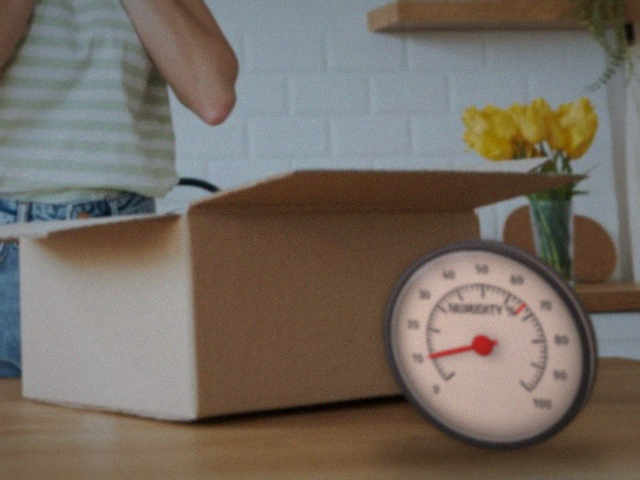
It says {"value": 10, "unit": "%"}
